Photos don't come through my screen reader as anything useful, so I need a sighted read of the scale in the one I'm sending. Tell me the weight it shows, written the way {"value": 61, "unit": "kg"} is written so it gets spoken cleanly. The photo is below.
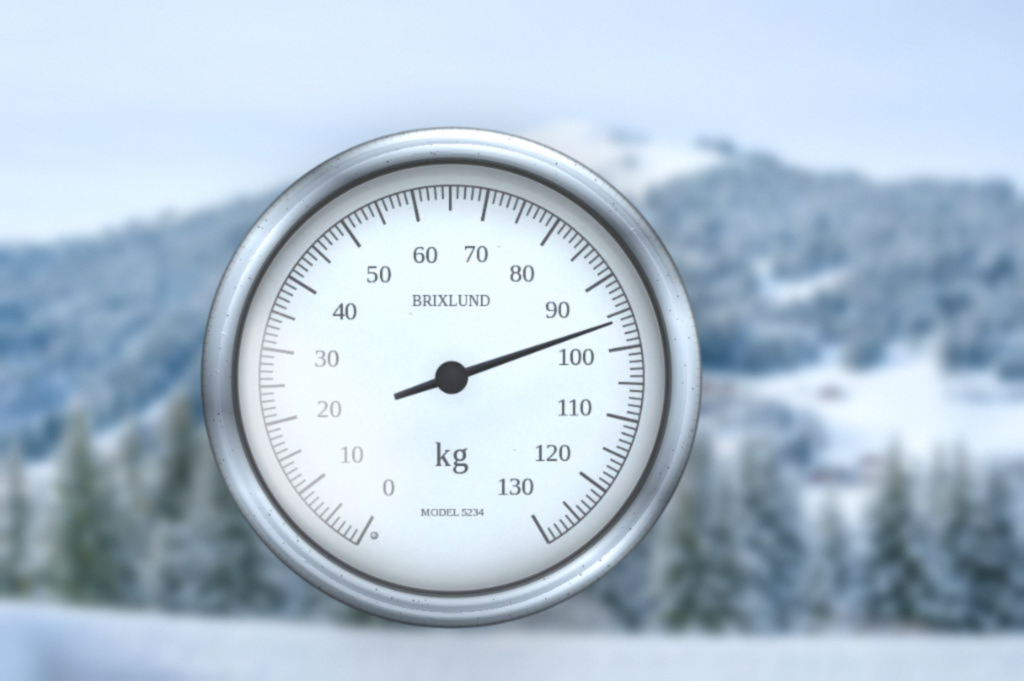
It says {"value": 96, "unit": "kg"}
